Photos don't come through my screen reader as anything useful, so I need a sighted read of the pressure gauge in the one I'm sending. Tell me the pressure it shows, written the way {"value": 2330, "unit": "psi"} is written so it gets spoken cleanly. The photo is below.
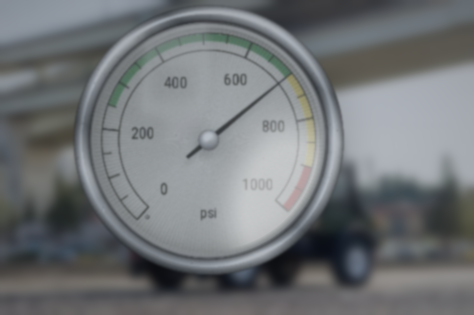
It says {"value": 700, "unit": "psi"}
